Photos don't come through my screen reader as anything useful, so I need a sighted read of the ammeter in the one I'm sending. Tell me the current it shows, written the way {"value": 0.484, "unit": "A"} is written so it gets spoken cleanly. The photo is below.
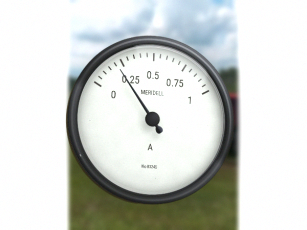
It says {"value": 0.2, "unit": "A"}
